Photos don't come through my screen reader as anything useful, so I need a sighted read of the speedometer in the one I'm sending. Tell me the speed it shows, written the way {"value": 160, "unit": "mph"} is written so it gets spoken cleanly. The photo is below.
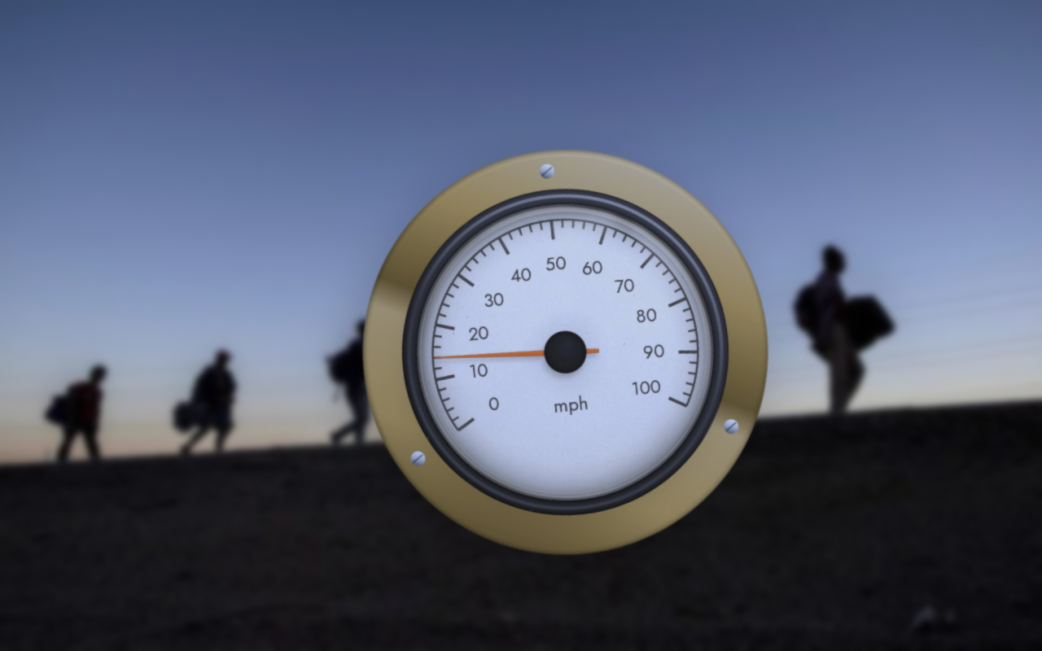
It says {"value": 14, "unit": "mph"}
